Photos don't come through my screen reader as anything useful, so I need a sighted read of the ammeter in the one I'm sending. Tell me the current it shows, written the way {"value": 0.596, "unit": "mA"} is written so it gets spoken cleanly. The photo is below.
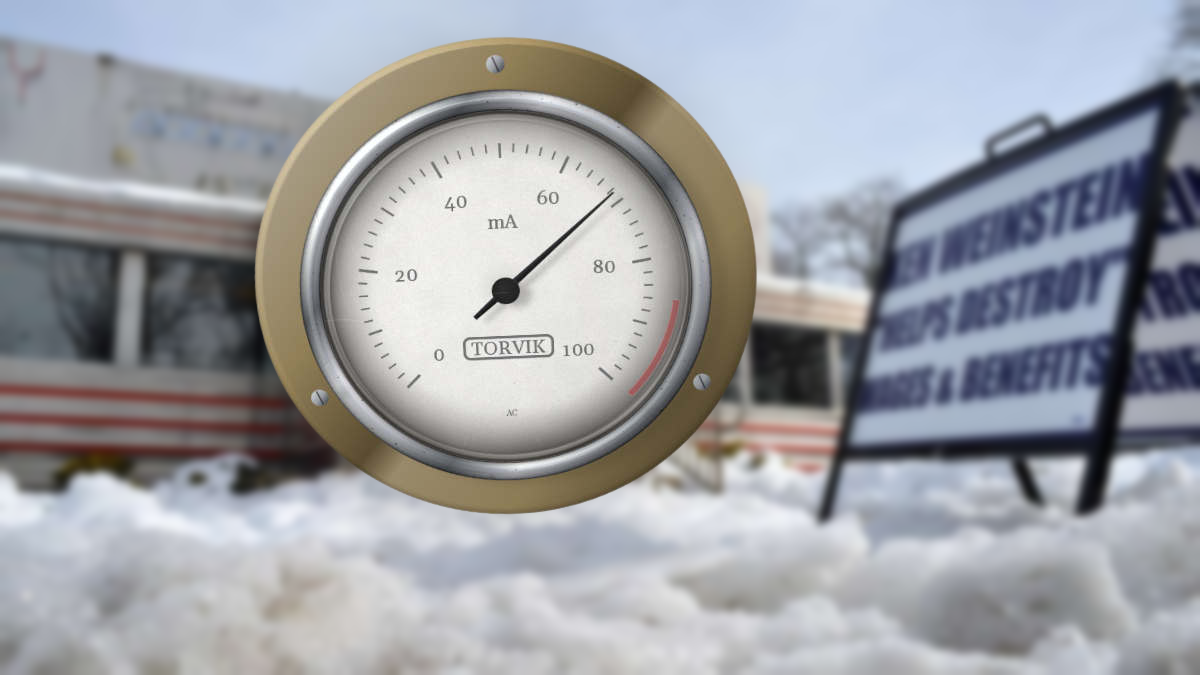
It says {"value": 68, "unit": "mA"}
